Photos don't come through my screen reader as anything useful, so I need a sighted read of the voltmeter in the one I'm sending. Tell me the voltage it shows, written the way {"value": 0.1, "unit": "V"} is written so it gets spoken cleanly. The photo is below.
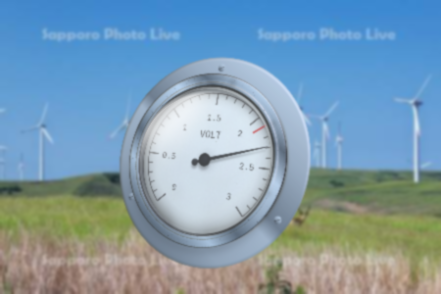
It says {"value": 2.3, "unit": "V"}
